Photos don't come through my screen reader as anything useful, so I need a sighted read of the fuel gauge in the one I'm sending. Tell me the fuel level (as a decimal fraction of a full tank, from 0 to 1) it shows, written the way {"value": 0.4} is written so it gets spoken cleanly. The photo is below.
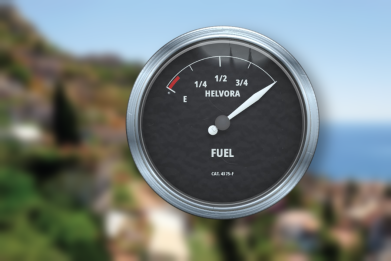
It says {"value": 1}
